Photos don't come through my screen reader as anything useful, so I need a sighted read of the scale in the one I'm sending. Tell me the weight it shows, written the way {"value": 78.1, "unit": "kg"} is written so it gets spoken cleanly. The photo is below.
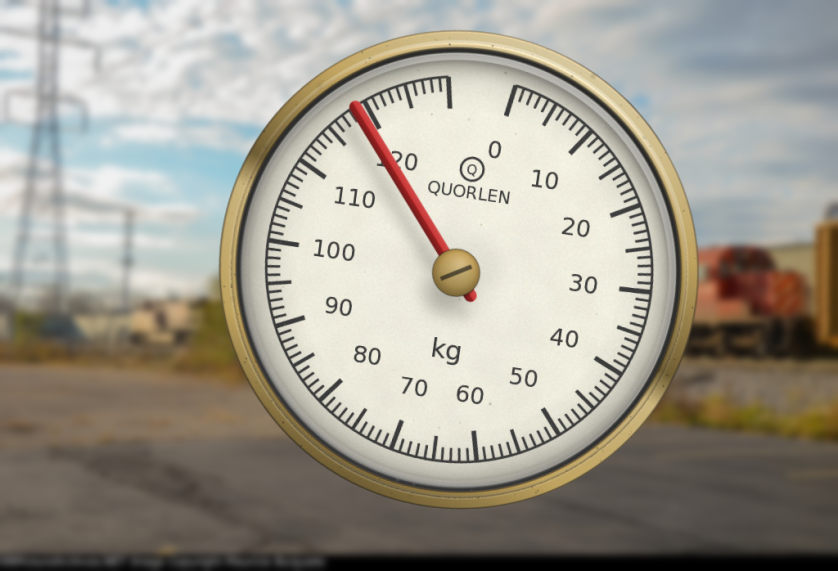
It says {"value": 119, "unit": "kg"}
